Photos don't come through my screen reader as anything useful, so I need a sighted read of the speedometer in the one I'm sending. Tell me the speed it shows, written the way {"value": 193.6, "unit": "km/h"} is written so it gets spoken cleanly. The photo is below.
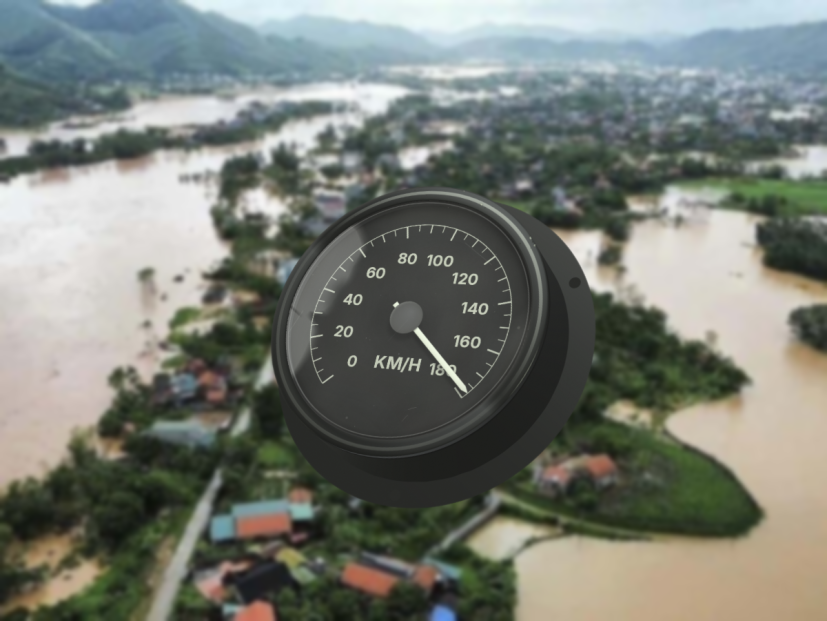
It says {"value": 177.5, "unit": "km/h"}
